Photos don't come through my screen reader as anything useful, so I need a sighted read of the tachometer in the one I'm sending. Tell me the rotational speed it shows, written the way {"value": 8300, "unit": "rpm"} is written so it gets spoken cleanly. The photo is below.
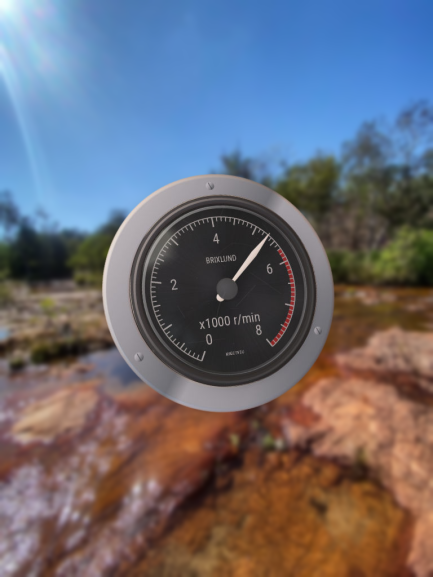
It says {"value": 5300, "unit": "rpm"}
